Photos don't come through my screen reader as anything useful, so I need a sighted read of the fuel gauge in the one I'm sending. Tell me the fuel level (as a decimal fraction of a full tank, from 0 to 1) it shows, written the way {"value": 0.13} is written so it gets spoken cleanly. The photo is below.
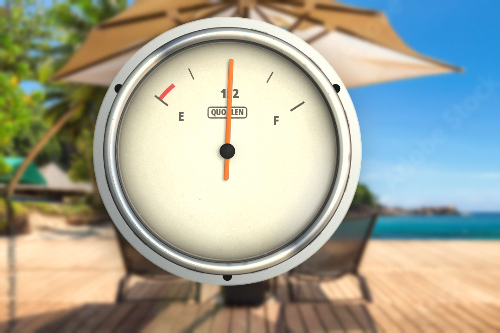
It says {"value": 0.5}
